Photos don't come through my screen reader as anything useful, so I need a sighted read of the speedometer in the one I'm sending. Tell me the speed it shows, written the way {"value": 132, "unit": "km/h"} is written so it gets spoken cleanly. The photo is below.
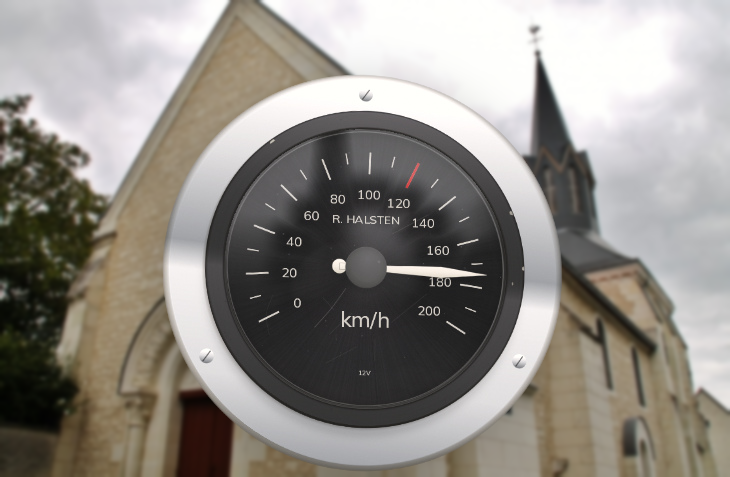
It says {"value": 175, "unit": "km/h"}
